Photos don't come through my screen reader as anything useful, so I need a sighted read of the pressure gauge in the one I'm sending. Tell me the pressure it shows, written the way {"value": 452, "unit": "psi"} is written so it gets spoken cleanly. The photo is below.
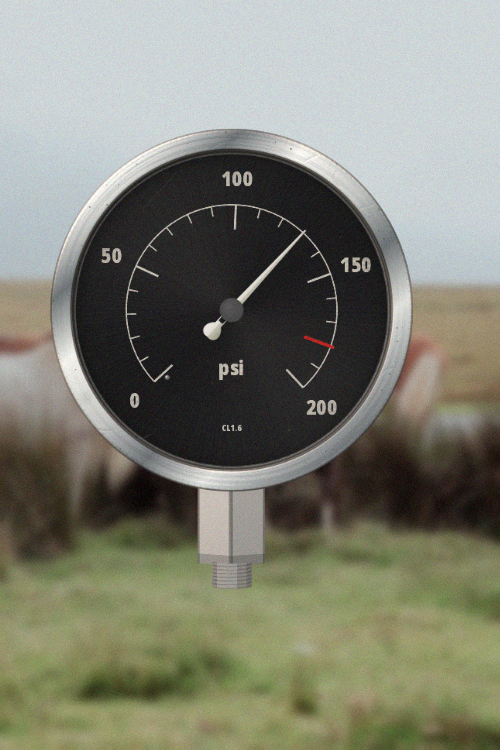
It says {"value": 130, "unit": "psi"}
